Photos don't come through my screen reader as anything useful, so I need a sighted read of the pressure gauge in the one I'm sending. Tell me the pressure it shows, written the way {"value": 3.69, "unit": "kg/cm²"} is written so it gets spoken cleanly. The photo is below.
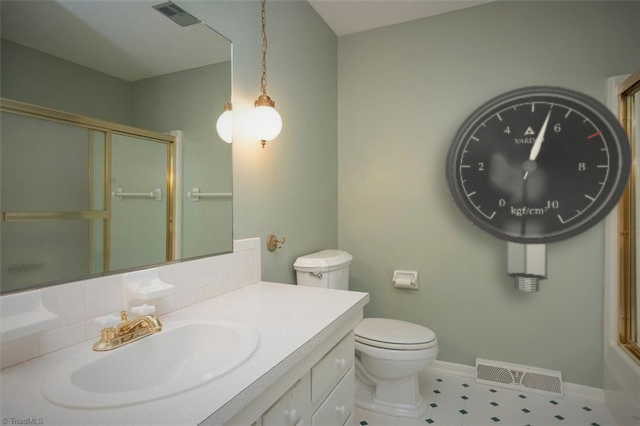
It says {"value": 5.5, "unit": "kg/cm²"}
